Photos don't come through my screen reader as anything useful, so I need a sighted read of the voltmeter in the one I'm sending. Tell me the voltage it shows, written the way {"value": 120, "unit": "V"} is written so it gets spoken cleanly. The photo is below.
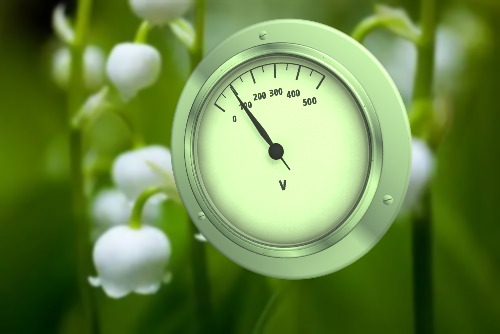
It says {"value": 100, "unit": "V"}
